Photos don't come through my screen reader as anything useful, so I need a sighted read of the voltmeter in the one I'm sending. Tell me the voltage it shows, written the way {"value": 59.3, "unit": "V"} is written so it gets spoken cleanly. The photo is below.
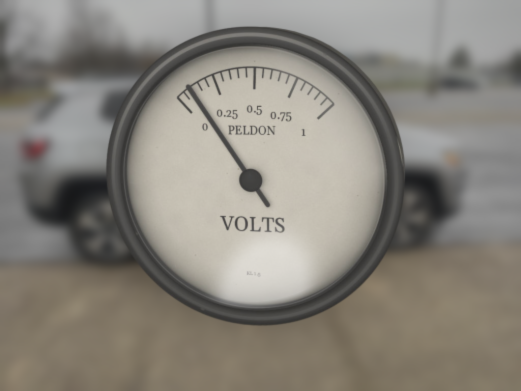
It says {"value": 0.1, "unit": "V"}
